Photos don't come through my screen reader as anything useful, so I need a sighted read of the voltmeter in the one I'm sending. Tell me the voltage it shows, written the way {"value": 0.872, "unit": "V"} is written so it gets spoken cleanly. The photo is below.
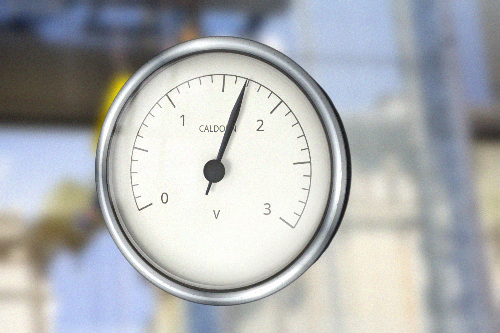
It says {"value": 1.7, "unit": "V"}
